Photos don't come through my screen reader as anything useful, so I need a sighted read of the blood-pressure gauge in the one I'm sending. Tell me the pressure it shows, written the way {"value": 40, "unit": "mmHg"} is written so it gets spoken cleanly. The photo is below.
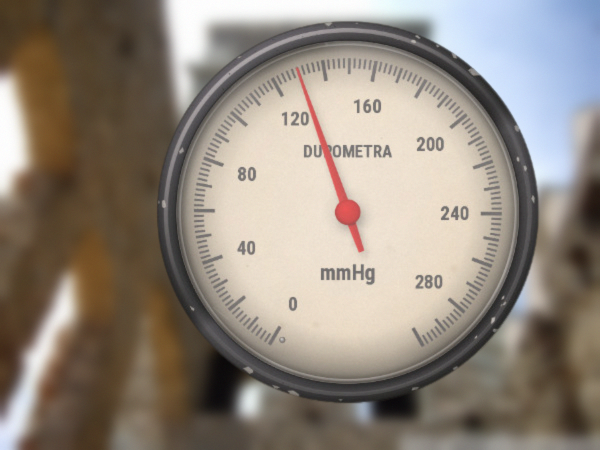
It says {"value": 130, "unit": "mmHg"}
